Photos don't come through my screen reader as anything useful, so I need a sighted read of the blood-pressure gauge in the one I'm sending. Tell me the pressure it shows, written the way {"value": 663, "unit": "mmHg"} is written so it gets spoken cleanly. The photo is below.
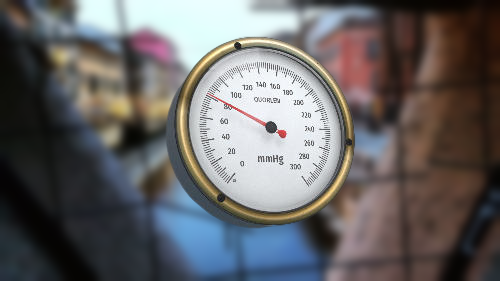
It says {"value": 80, "unit": "mmHg"}
